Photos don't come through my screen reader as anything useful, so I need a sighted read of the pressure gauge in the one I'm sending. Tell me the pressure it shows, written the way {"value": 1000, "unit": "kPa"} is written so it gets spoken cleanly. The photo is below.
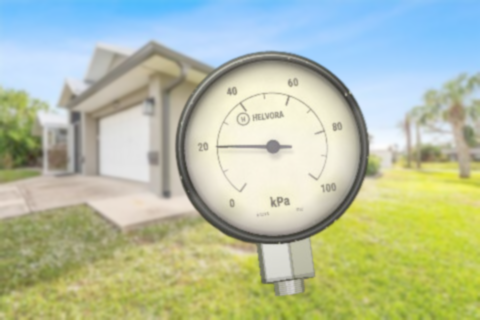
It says {"value": 20, "unit": "kPa"}
